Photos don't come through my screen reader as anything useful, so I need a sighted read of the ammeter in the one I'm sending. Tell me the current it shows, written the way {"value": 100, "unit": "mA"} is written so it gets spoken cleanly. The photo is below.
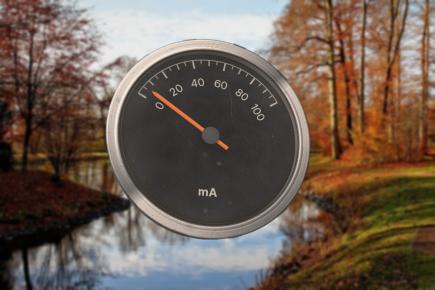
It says {"value": 5, "unit": "mA"}
